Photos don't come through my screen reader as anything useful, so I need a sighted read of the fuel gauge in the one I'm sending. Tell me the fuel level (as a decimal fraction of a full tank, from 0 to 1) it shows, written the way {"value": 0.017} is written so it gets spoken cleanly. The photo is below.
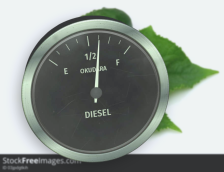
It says {"value": 0.625}
